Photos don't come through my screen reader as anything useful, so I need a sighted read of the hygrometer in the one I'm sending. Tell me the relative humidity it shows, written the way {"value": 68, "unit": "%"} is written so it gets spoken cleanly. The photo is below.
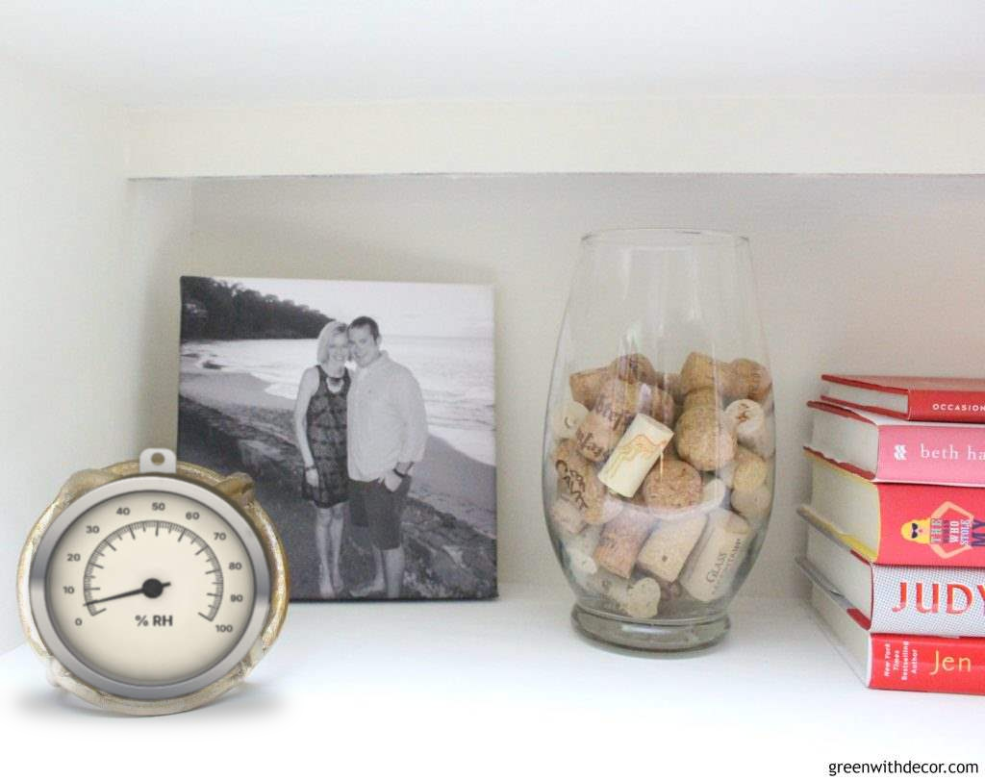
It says {"value": 5, "unit": "%"}
